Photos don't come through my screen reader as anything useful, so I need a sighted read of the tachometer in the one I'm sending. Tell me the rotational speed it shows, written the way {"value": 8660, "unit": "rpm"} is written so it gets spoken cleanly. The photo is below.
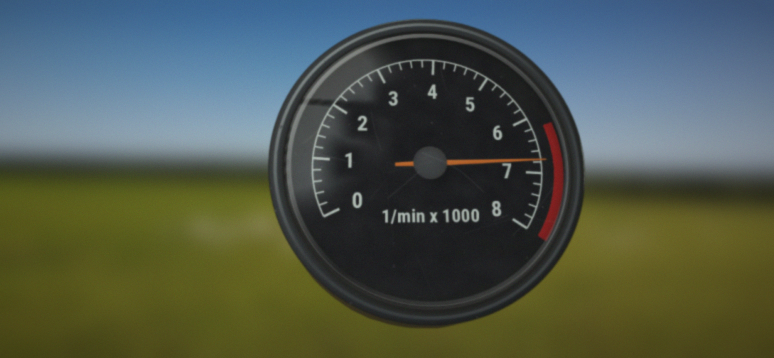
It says {"value": 6800, "unit": "rpm"}
